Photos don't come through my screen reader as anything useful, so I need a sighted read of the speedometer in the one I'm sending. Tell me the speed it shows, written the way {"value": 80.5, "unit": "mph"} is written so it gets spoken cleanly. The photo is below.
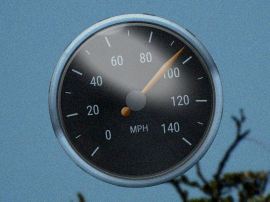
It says {"value": 95, "unit": "mph"}
